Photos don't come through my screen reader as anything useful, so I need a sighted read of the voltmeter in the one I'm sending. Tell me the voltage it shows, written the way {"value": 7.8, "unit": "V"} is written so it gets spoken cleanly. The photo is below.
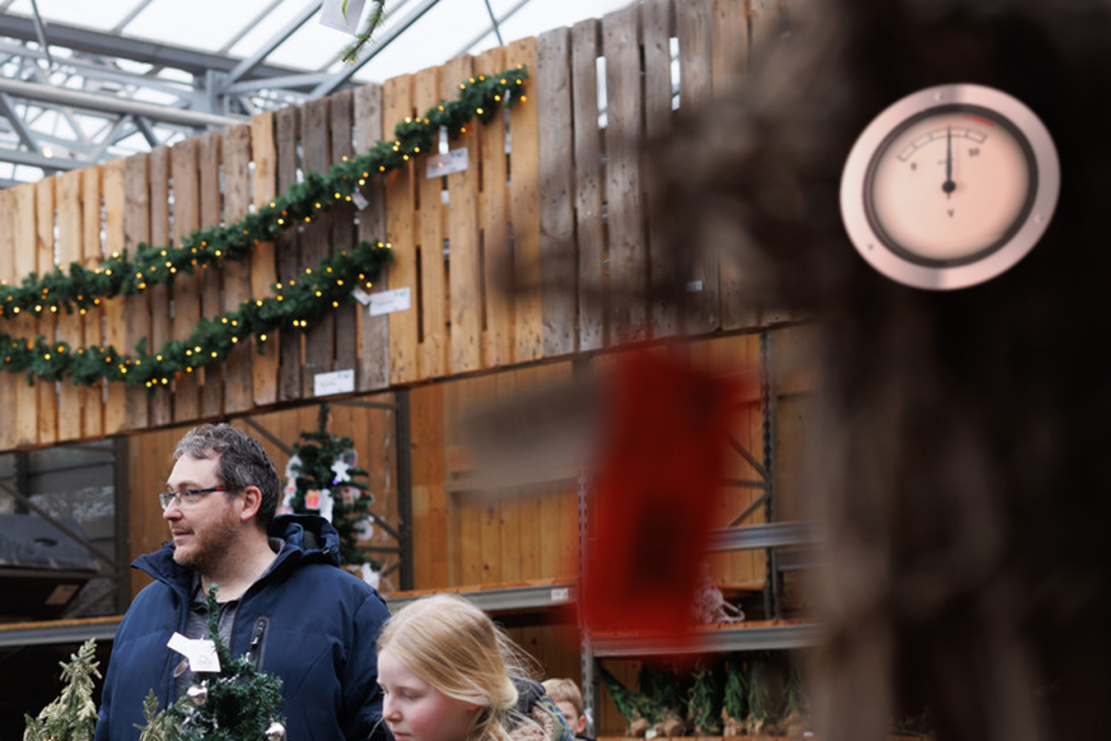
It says {"value": 30, "unit": "V"}
